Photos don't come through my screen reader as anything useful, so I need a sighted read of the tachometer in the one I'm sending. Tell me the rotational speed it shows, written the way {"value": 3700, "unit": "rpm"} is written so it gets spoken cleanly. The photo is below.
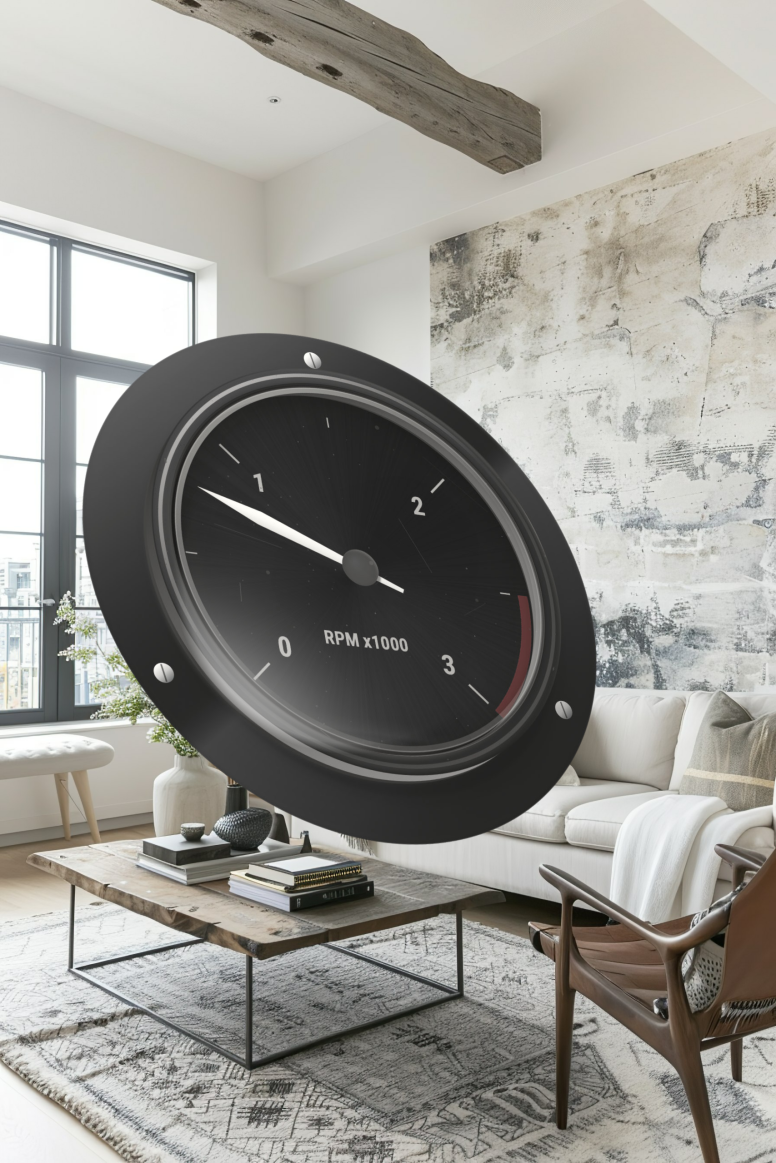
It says {"value": 750, "unit": "rpm"}
